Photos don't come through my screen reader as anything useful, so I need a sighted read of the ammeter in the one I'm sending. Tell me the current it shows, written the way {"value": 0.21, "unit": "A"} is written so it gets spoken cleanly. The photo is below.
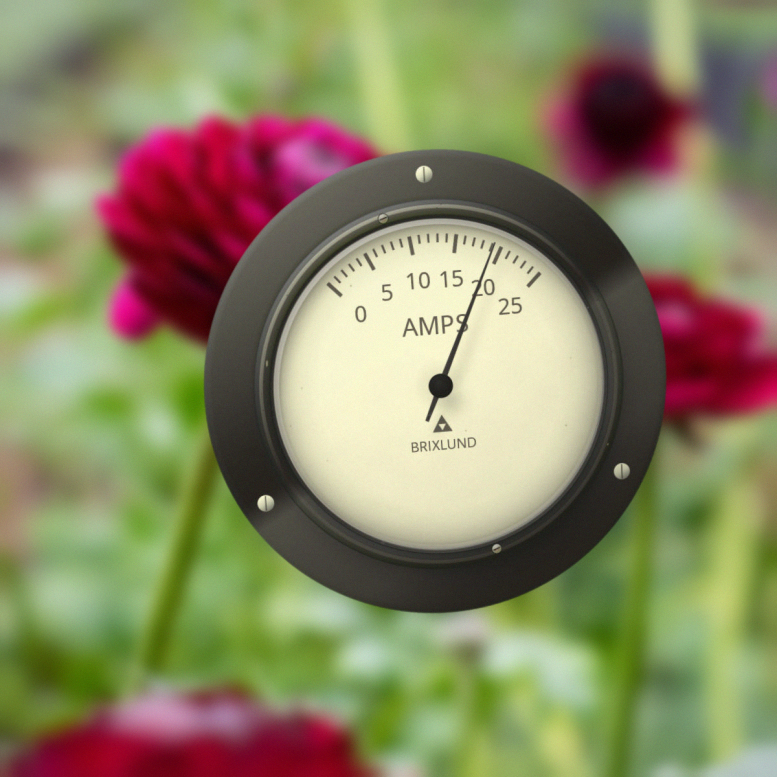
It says {"value": 19, "unit": "A"}
